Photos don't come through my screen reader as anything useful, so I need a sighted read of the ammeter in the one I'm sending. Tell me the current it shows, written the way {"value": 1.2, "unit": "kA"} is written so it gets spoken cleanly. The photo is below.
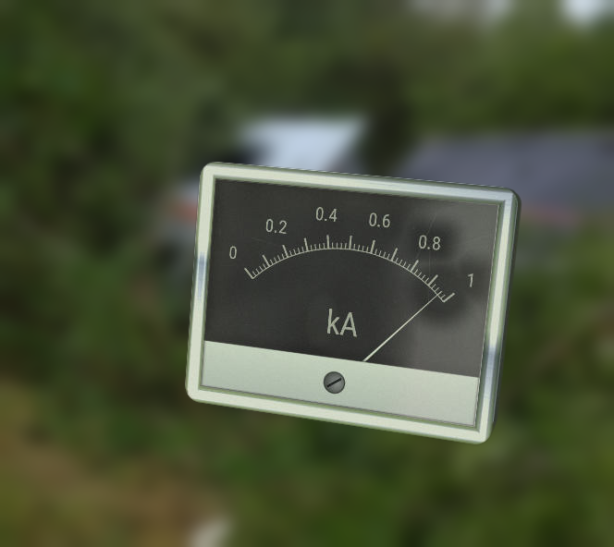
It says {"value": 0.96, "unit": "kA"}
